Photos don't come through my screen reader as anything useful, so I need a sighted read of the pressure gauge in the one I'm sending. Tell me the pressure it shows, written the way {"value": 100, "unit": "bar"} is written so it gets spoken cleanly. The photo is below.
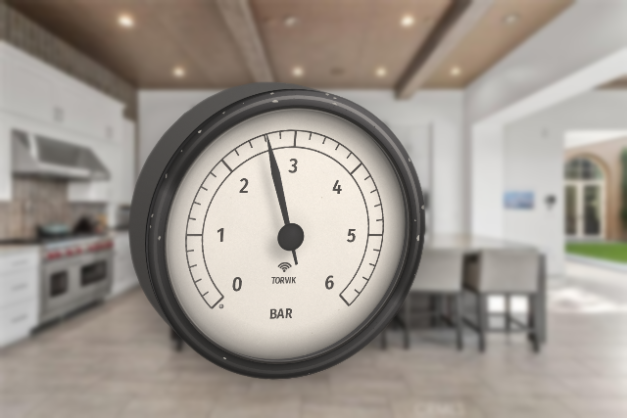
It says {"value": 2.6, "unit": "bar"}
